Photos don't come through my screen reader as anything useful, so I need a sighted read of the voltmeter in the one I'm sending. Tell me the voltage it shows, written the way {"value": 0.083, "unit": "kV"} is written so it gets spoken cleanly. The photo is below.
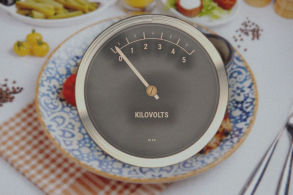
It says {"value": 0.25, "unit": "kV"}
